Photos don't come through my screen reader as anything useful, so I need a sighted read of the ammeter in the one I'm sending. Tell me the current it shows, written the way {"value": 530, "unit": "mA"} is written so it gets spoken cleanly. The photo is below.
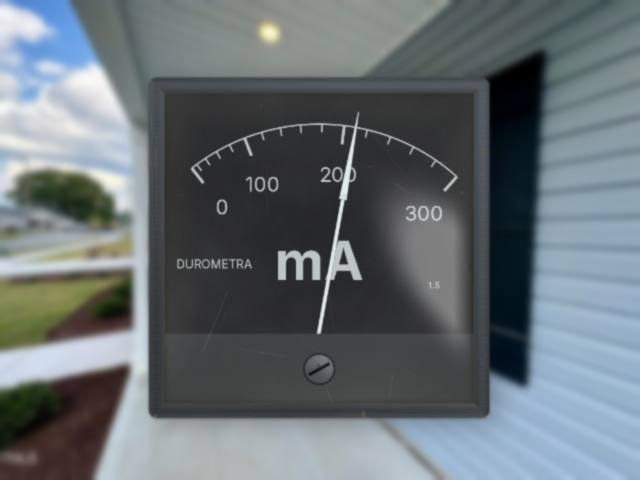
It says {"value": 210, "unit": "mA"}
